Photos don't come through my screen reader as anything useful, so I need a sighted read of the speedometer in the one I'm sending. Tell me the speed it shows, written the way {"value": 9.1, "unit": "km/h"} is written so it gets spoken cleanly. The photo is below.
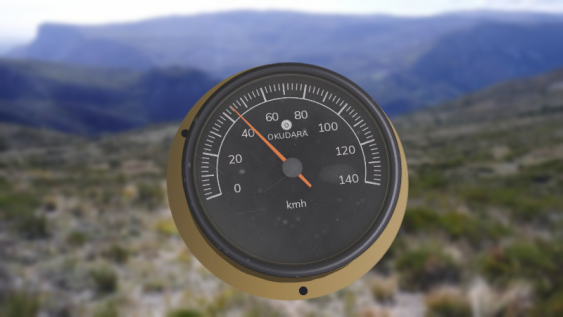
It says {"value": 44, "unit": "km/h"}
